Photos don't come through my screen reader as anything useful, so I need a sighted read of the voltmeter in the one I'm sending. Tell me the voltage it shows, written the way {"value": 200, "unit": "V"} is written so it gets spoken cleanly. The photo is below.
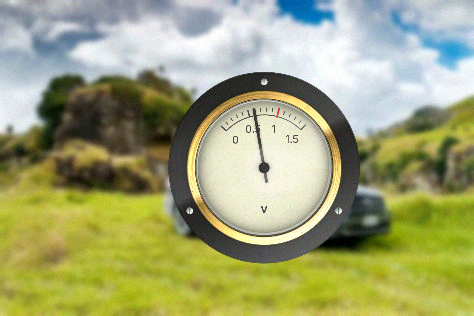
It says {"value": 0.6, "unit": "V"}
